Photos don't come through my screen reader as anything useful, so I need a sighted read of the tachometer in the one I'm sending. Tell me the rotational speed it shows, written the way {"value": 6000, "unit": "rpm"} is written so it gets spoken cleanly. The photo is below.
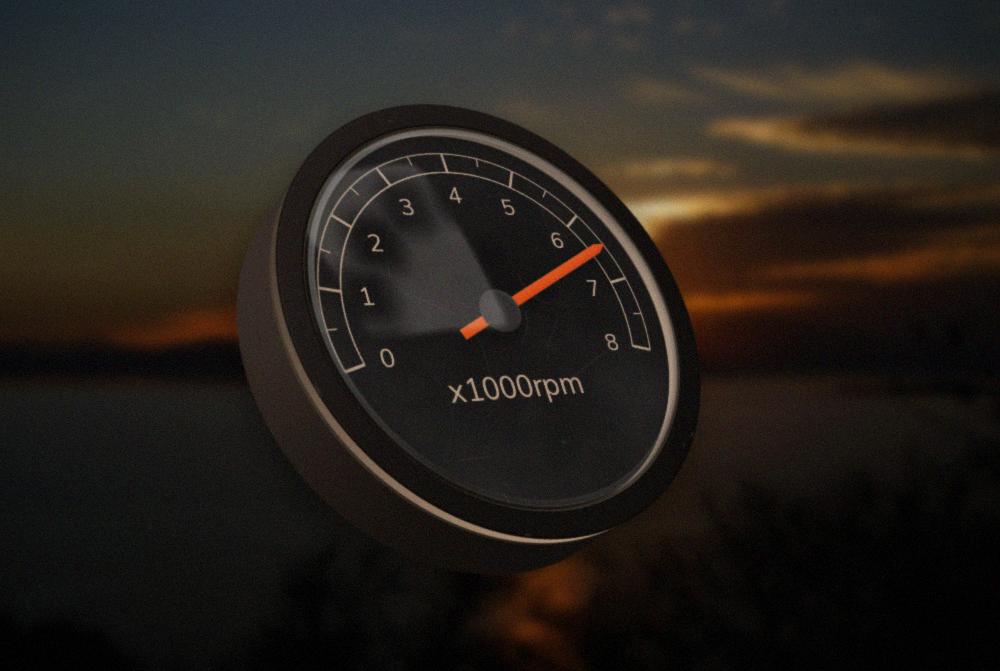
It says {"value": 6500, "unit": "rpm"}
